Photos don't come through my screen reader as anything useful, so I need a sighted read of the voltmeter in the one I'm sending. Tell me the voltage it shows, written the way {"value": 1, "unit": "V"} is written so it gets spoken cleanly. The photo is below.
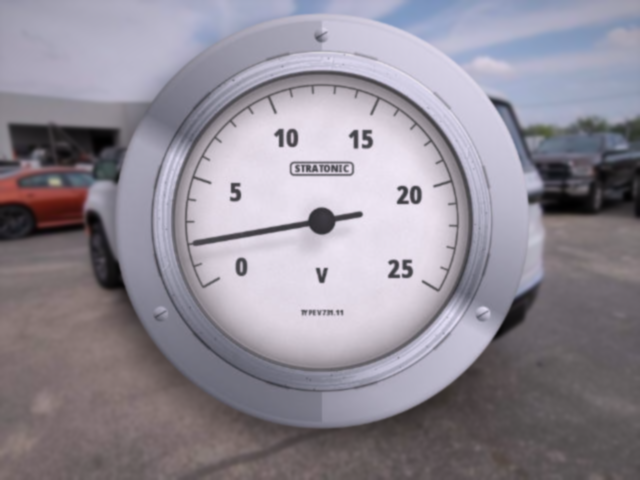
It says {"value": 2, "unit": "V"}
